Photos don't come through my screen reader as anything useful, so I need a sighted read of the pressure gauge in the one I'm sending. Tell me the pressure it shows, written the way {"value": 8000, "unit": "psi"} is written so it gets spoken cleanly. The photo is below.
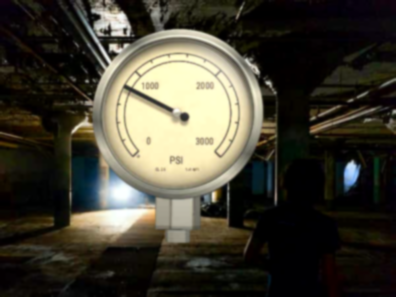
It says {"value": 800, "unit": "psi"}
